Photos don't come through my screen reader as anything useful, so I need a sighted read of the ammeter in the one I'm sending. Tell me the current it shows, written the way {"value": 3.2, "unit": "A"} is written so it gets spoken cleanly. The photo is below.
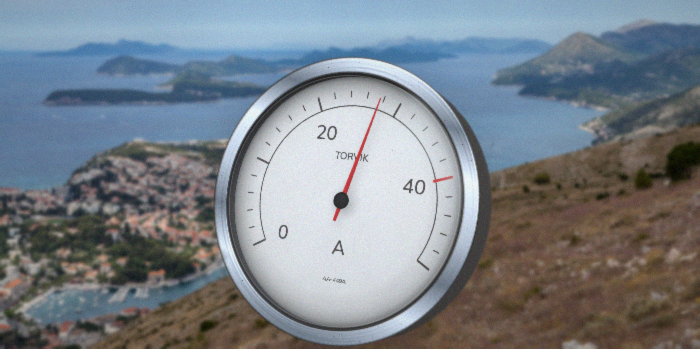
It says {"value": 28, "unit": "A"}
